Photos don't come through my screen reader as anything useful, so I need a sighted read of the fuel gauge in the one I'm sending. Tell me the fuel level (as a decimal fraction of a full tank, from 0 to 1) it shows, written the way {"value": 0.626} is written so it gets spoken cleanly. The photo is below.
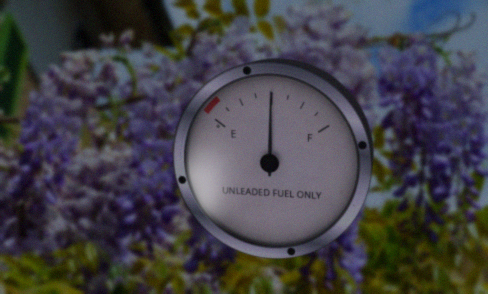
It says {"value": 0.5}
